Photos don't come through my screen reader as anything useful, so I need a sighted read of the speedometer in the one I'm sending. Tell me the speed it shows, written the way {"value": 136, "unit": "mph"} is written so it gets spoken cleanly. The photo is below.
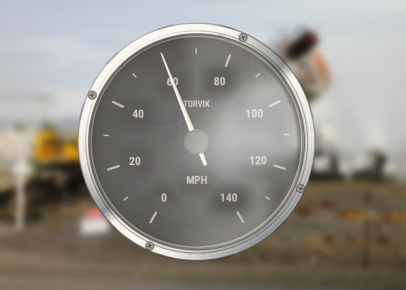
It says {"value": 60, "unit": "mph"}
